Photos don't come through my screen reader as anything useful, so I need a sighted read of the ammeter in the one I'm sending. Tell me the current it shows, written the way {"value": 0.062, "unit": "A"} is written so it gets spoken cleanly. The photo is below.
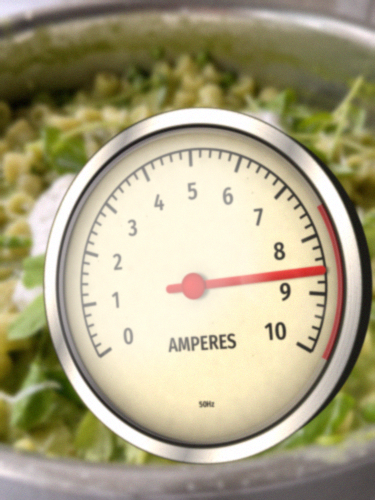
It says {"value": 8.6, "unit": "A"}
